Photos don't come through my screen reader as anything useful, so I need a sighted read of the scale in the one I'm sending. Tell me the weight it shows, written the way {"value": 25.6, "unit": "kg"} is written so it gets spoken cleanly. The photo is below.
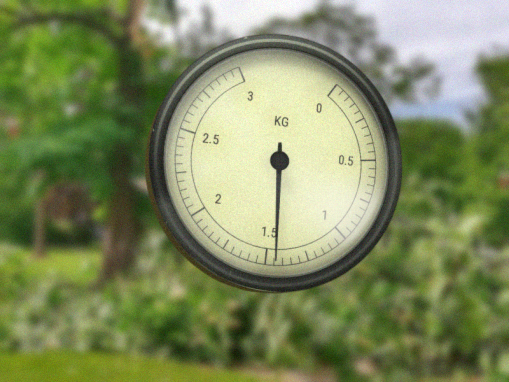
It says {"value": 1.45, "unit": "kg"}
